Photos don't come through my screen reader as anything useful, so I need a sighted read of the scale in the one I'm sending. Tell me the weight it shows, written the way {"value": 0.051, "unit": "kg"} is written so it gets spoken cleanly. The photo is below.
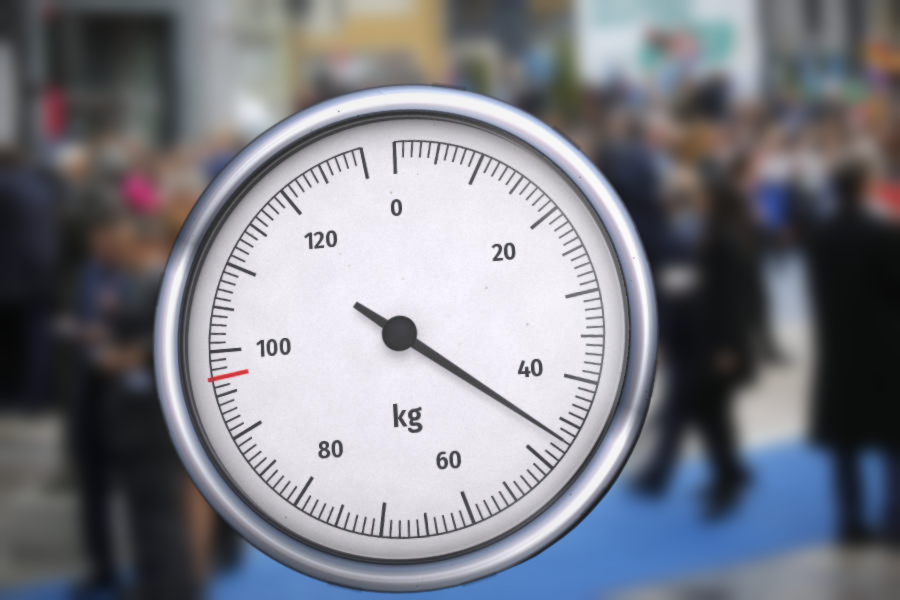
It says {"value": 47, "unit": "kg"}
